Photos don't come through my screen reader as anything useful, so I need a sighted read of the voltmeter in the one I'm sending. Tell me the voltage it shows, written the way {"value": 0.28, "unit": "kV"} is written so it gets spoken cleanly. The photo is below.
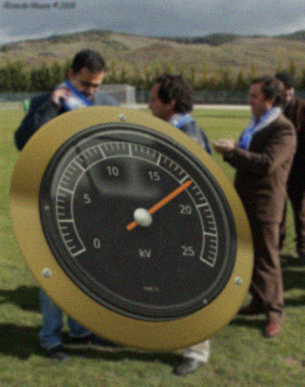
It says {"value": 18, "unit": "kV"}
